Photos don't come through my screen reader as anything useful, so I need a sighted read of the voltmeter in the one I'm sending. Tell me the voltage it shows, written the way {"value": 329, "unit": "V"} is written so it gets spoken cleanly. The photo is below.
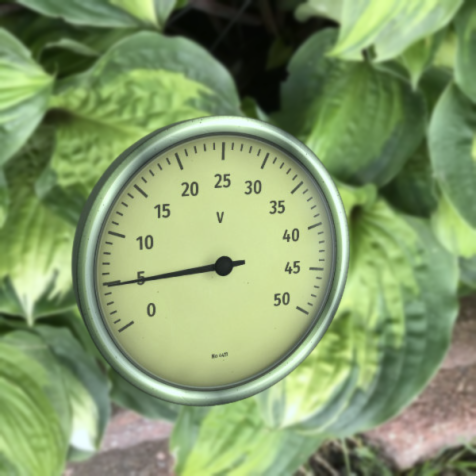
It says {"value": 5, "unit": "V"}
